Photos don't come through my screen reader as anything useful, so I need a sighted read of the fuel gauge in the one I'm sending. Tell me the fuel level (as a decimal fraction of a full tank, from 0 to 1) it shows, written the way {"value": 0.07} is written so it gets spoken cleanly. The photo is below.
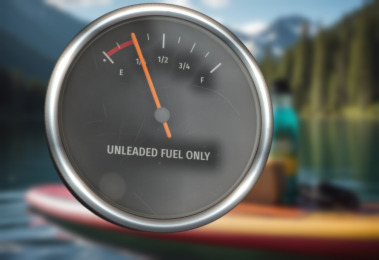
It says {"value": 0.25}
